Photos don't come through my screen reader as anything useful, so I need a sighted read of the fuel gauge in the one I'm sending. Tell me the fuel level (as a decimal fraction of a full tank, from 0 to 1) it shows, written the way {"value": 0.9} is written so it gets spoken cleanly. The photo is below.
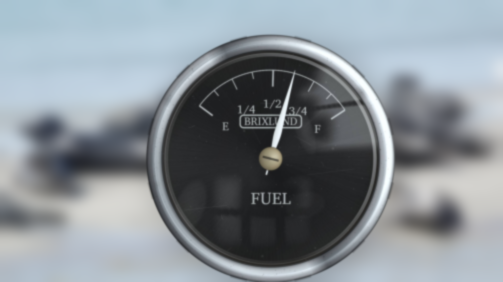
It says {"value": 0.625}
